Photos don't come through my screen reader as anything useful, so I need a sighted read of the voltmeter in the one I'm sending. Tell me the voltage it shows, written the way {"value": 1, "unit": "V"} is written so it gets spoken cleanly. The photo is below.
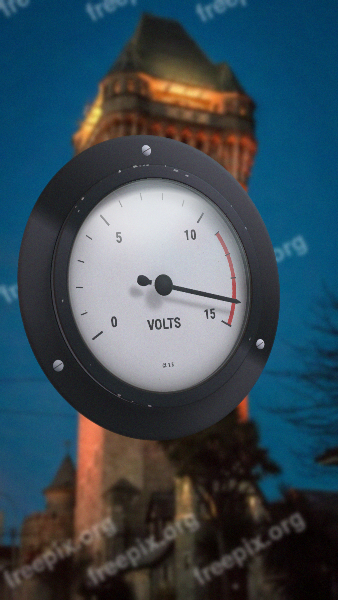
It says {"value": 14, "unit": "V"}
